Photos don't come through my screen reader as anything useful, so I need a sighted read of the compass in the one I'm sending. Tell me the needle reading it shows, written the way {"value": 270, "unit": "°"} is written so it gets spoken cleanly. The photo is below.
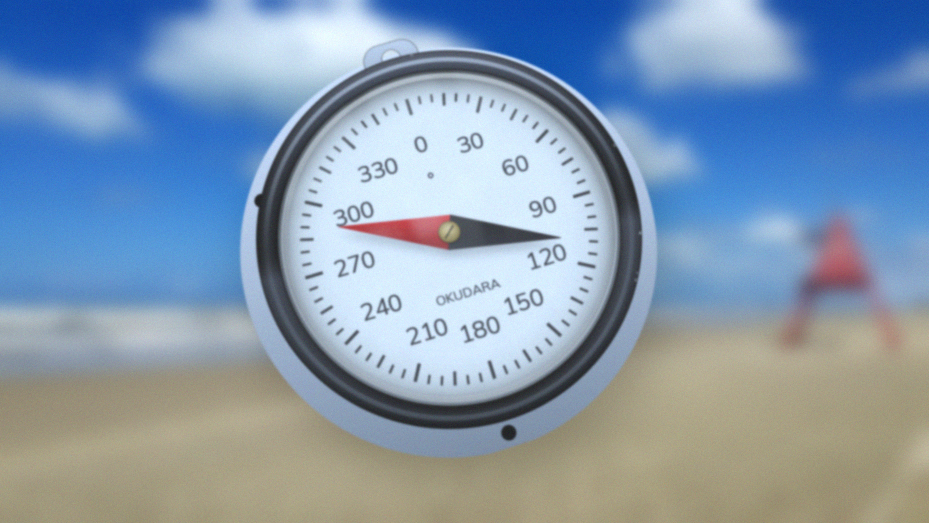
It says {"value": 290, "unit": "°"}
